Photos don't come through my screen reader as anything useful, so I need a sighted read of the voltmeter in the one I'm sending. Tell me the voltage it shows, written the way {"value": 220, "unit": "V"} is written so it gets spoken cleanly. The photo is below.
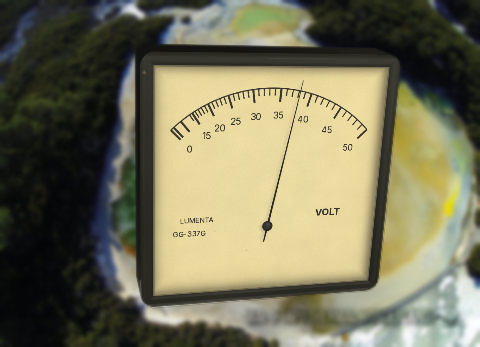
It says {"value": 38, "unit": "V"}
